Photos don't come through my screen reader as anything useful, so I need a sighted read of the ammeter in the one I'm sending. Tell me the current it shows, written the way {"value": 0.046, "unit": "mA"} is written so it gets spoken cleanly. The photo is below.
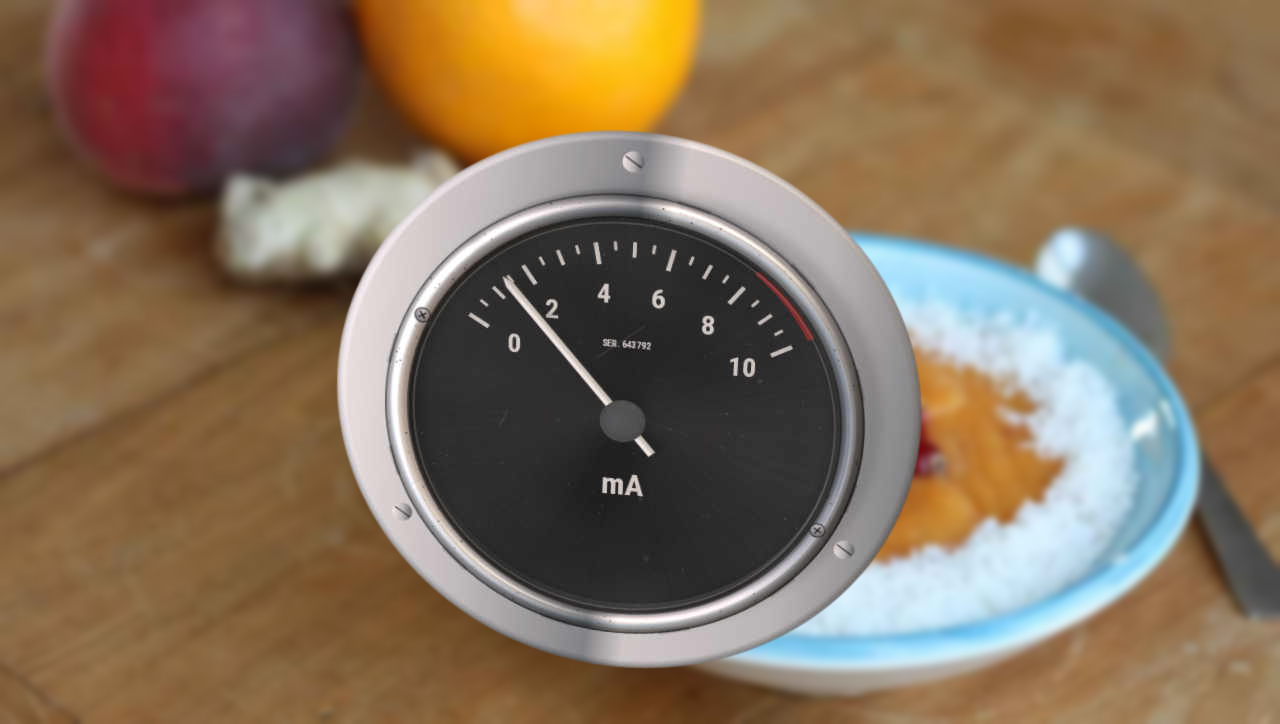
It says {"value": 1.5, "unit": "mA"}
